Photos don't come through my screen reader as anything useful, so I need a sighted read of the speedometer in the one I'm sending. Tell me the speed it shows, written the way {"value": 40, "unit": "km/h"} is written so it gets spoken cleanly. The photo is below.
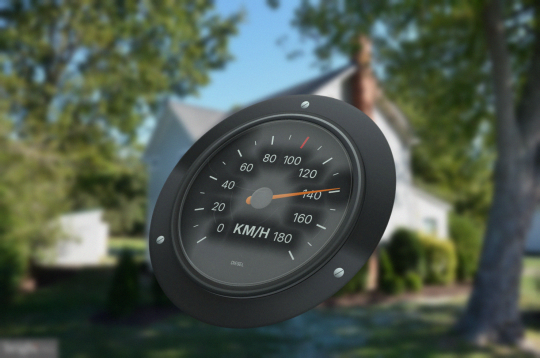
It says {"value": 140, "unit": "km/h"}
